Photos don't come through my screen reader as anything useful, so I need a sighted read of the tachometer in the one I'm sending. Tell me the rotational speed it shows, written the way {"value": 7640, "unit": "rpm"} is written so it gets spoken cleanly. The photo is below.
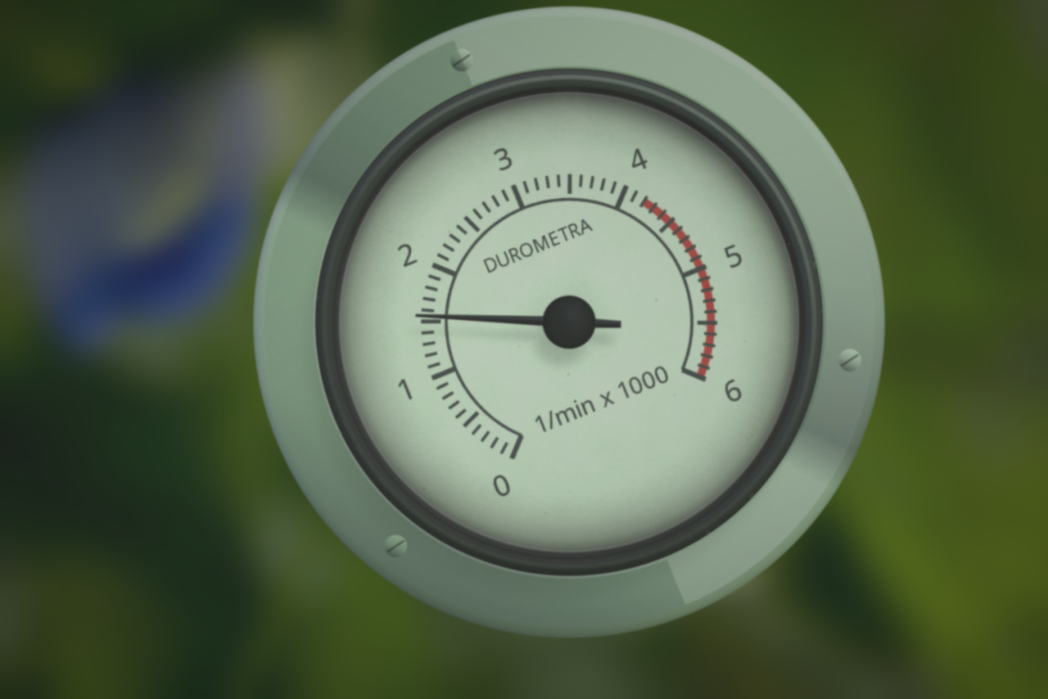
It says {"value": 1550, "unit": "rpm"}
